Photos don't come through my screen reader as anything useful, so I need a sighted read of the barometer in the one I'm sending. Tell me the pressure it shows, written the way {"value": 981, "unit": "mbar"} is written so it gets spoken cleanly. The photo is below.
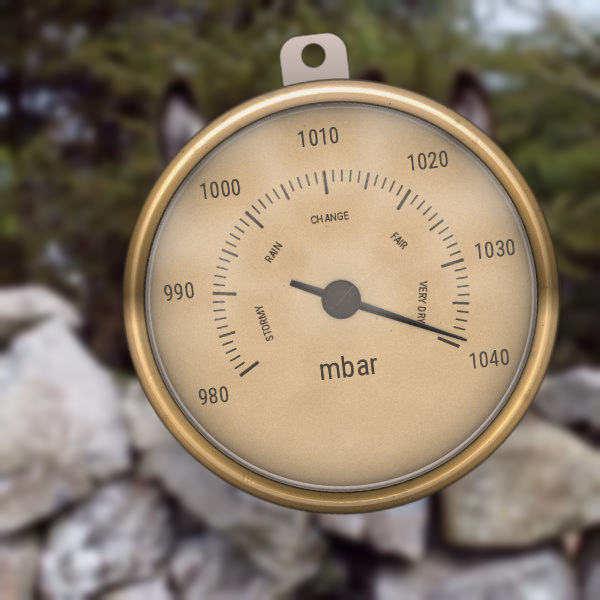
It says {"value": 1039, "unit": "mbar"}
